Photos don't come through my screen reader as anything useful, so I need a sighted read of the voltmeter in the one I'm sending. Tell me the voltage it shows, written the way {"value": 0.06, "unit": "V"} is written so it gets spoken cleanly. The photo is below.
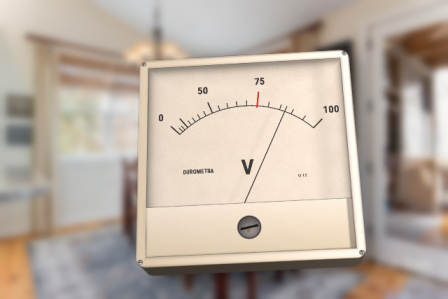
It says {"value": 87.5, "unit": "V"}
